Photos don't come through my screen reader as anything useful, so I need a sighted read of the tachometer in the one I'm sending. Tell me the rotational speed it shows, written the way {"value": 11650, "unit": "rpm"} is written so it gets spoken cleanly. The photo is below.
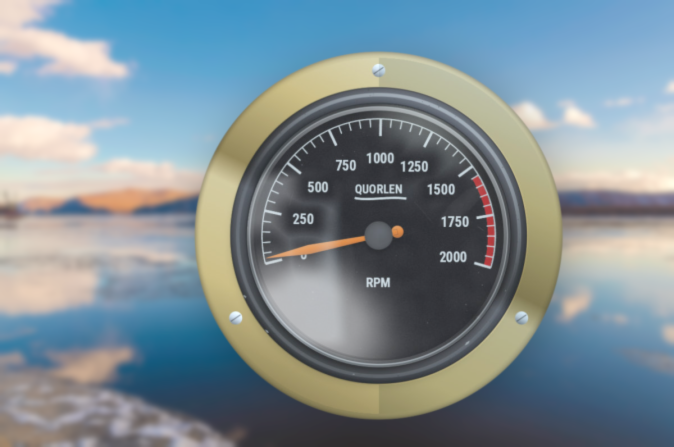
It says {"value": 25, "unit": "rpm"}
